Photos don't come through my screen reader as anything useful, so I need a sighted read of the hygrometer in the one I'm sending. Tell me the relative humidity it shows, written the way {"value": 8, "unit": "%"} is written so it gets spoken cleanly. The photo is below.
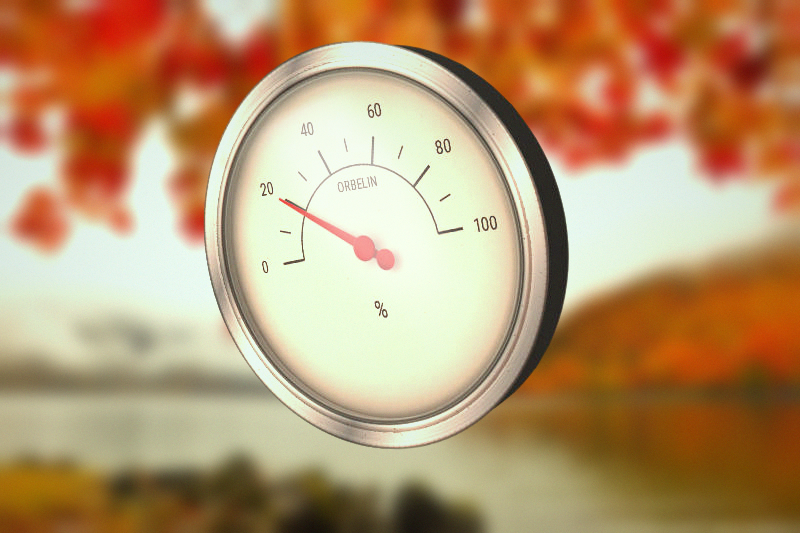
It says {"value": 20, "unit": "%"}
